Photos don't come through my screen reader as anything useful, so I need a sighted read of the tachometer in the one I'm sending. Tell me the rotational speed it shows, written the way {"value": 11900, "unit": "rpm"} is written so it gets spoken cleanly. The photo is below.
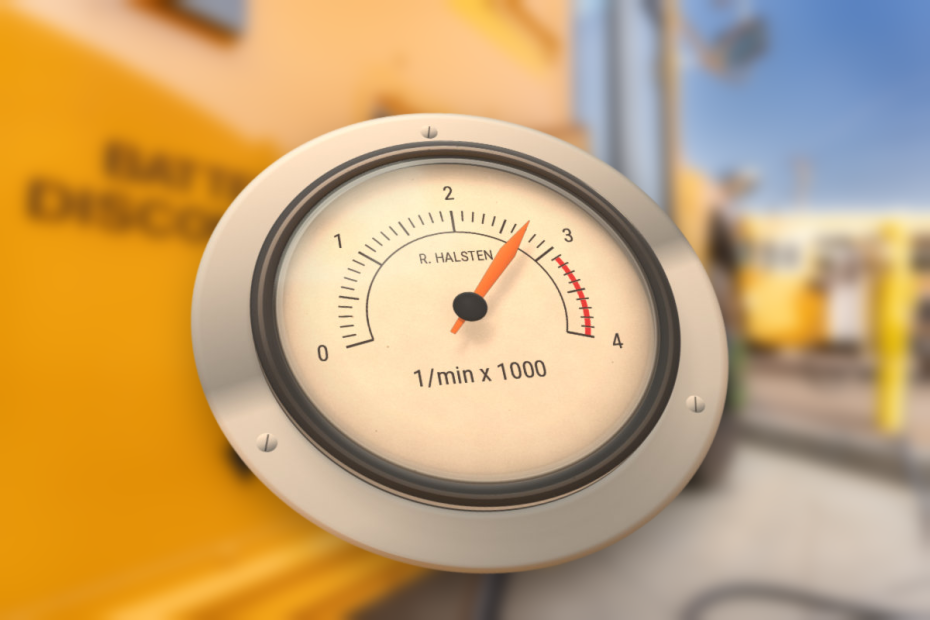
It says {"value": 2700, "unit": "rpm"}
